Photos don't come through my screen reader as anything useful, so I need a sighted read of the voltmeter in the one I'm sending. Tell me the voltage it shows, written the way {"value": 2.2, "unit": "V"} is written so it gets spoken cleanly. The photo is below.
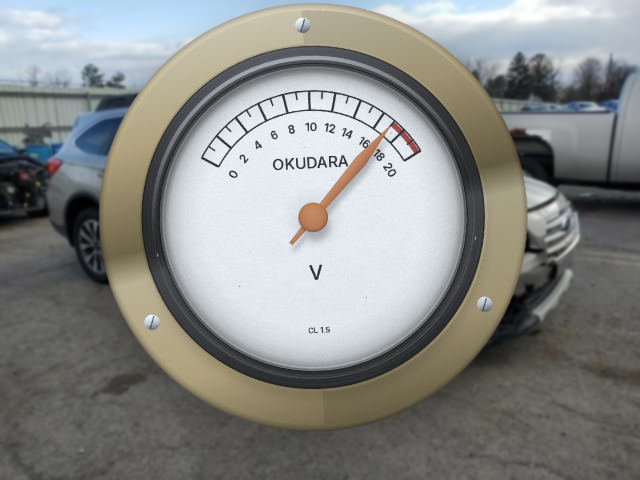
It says {"value": 17, "unit": "V"}
